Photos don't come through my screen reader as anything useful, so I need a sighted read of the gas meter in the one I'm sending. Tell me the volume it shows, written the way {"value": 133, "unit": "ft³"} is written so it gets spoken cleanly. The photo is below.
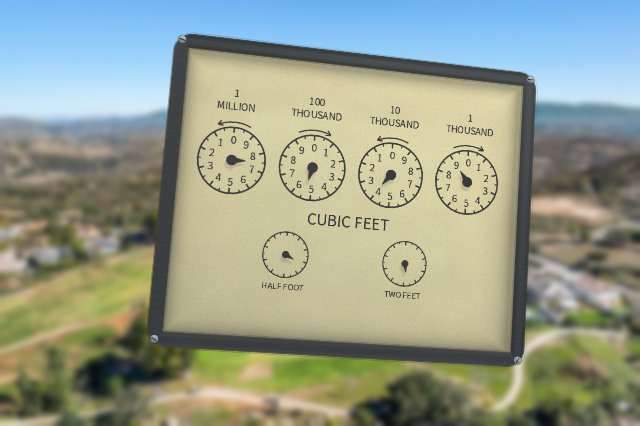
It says {"value": 753900, "unit": "ft³"}
